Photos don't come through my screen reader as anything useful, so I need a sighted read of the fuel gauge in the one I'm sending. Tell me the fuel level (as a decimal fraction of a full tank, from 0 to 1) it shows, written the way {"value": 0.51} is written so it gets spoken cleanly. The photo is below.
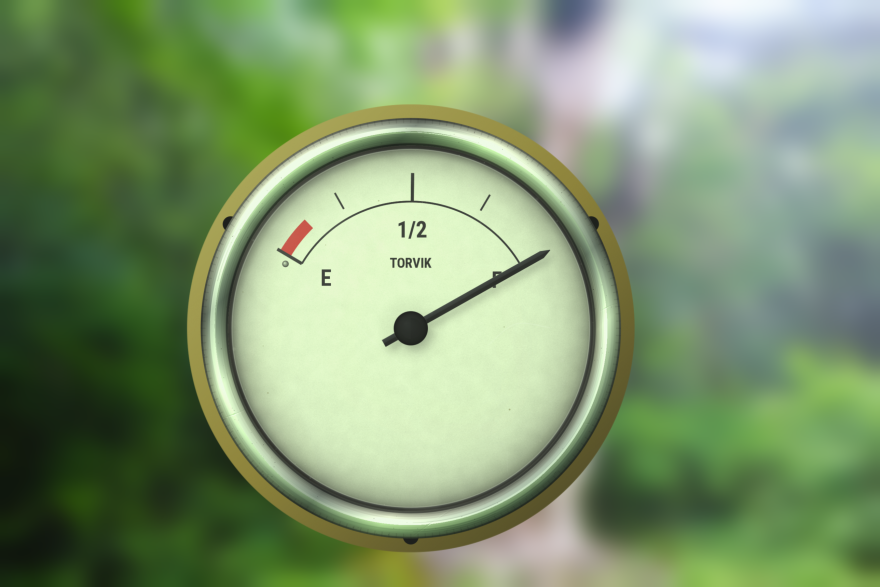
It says {"value": 1}
